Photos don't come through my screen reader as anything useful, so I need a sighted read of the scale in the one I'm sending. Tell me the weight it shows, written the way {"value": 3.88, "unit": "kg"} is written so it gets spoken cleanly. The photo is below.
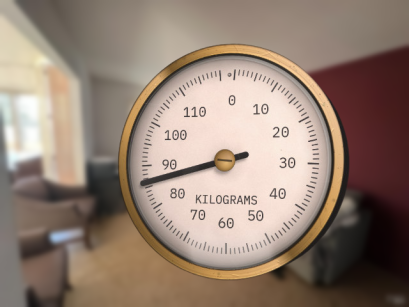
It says {"value": 86, "unit": "kg"}
